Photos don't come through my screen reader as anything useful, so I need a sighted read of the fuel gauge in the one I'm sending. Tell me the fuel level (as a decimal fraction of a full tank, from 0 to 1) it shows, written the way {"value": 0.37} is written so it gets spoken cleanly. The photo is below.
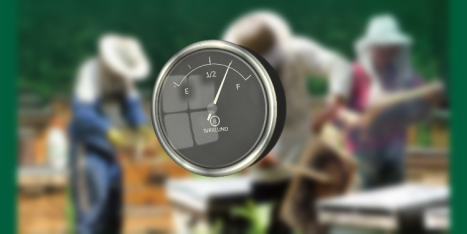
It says {"value": 0.75}
